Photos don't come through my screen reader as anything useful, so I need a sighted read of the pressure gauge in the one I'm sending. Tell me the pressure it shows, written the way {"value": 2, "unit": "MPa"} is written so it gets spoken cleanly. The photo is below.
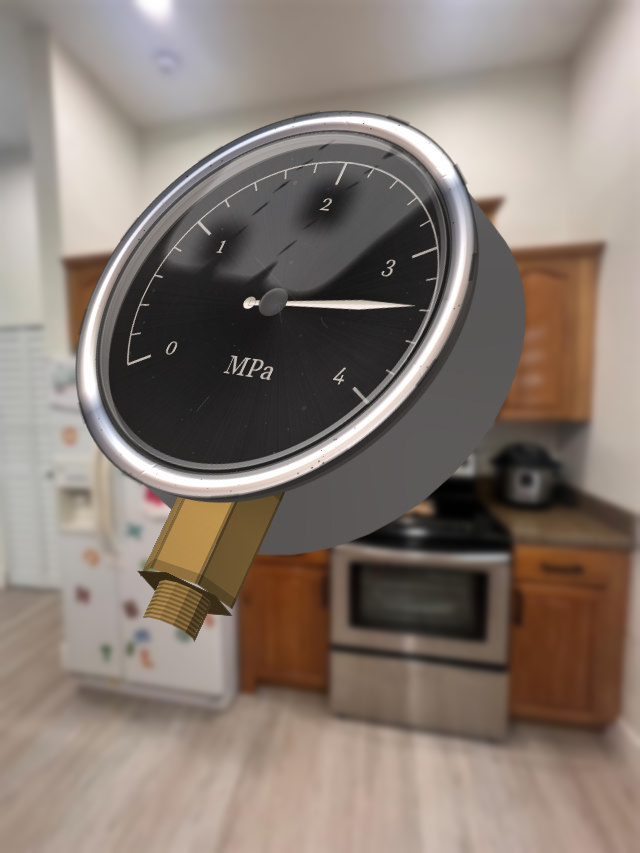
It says {"value": 3.4, "unit": "MPa"}
